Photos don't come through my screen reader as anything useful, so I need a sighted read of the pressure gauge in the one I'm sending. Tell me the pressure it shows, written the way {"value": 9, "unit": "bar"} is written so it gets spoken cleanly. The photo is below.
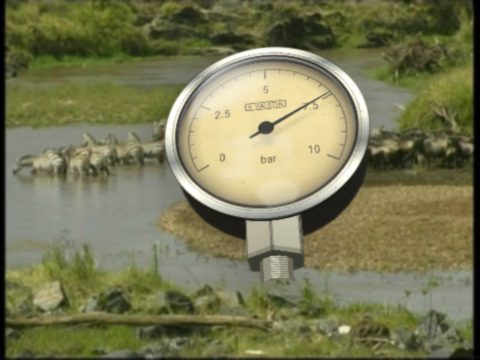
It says {"value": 7.5, "unit": "bar"}
